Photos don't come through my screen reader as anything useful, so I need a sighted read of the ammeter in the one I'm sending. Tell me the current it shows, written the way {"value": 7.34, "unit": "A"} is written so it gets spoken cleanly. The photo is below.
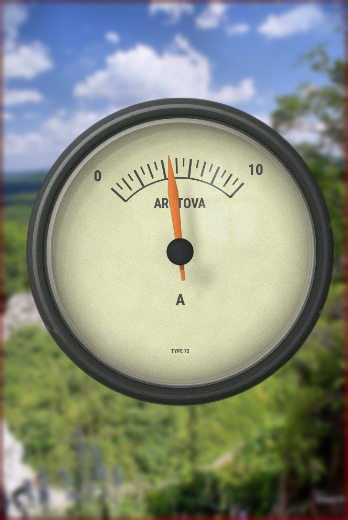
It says {"value": 4.5, "unit": "A"}
